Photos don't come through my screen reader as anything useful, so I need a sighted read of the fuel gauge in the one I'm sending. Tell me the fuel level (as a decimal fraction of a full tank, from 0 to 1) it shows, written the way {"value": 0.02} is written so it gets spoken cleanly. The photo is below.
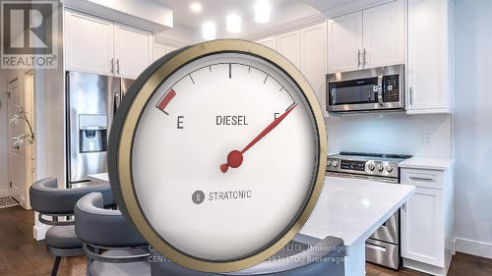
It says {"value": 1}
